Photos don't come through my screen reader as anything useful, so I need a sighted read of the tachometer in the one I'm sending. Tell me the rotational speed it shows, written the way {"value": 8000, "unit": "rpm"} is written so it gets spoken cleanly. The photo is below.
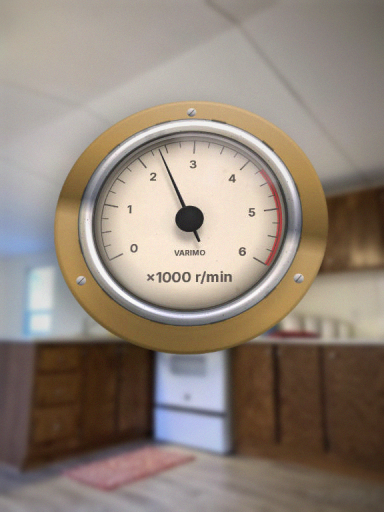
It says {"value": 2375, "unit": "rpm"}
